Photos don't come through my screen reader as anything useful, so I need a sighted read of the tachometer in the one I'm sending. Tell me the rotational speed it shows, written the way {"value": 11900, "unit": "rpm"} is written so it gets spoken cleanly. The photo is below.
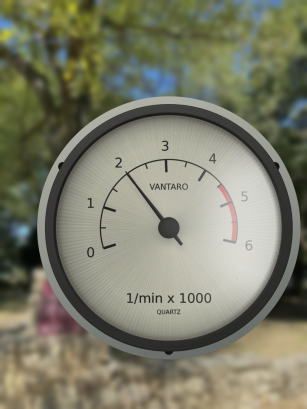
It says {"value": 2000, "unit": "rpm"}
